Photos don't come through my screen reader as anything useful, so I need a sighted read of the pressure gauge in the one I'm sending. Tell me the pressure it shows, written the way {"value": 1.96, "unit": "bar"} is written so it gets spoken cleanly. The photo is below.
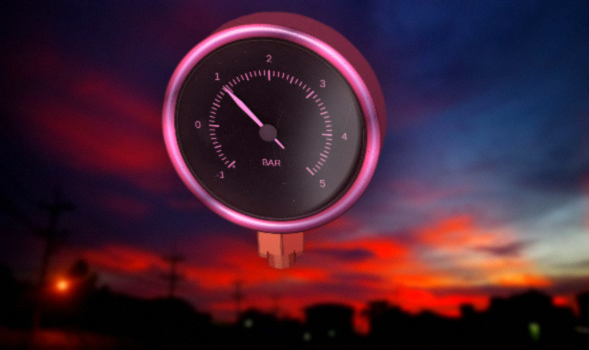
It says {"value": 1, "unit": "bar"}
